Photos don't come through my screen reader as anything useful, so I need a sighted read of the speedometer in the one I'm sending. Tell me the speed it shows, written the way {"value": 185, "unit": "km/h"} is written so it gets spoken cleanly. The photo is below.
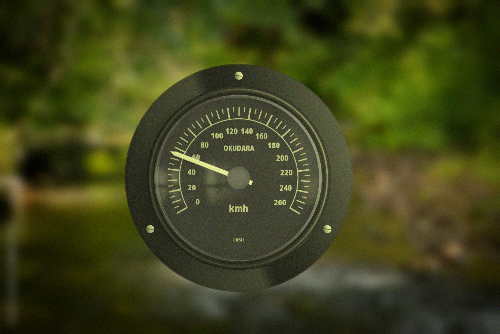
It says {"value": 55, "unit": "km/h"}
